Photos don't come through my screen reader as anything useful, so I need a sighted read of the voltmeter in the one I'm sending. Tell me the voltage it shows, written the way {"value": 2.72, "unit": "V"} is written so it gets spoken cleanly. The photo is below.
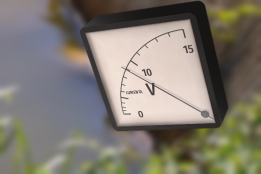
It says {"value": 9, "unit": "V"}
